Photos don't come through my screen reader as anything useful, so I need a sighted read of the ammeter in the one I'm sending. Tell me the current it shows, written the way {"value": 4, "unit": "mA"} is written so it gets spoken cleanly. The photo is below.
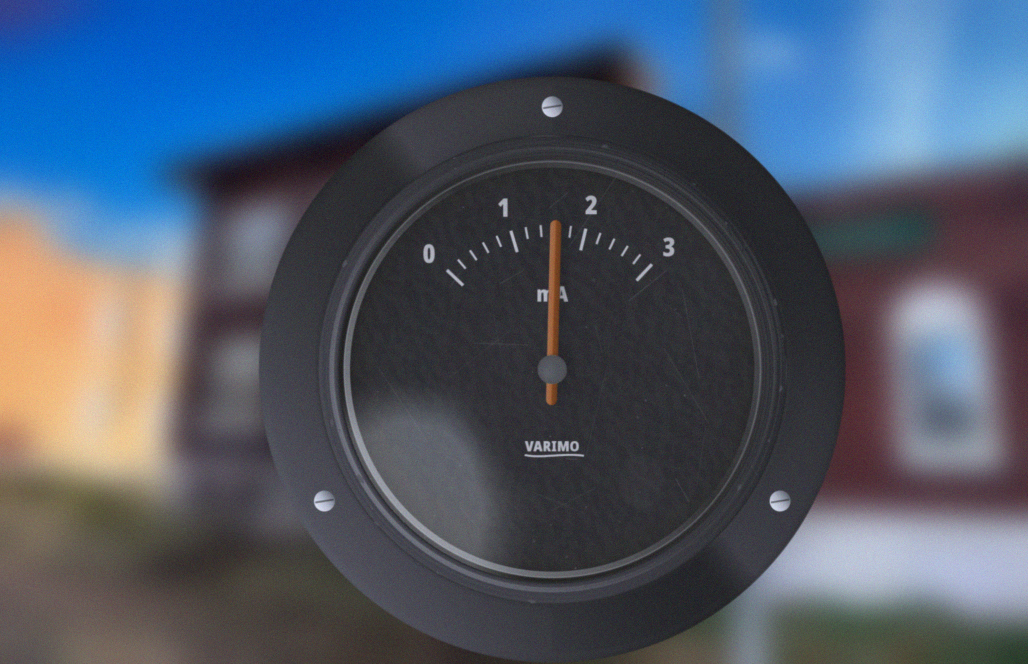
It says {"value": 1.6, "unit": "mA"}
